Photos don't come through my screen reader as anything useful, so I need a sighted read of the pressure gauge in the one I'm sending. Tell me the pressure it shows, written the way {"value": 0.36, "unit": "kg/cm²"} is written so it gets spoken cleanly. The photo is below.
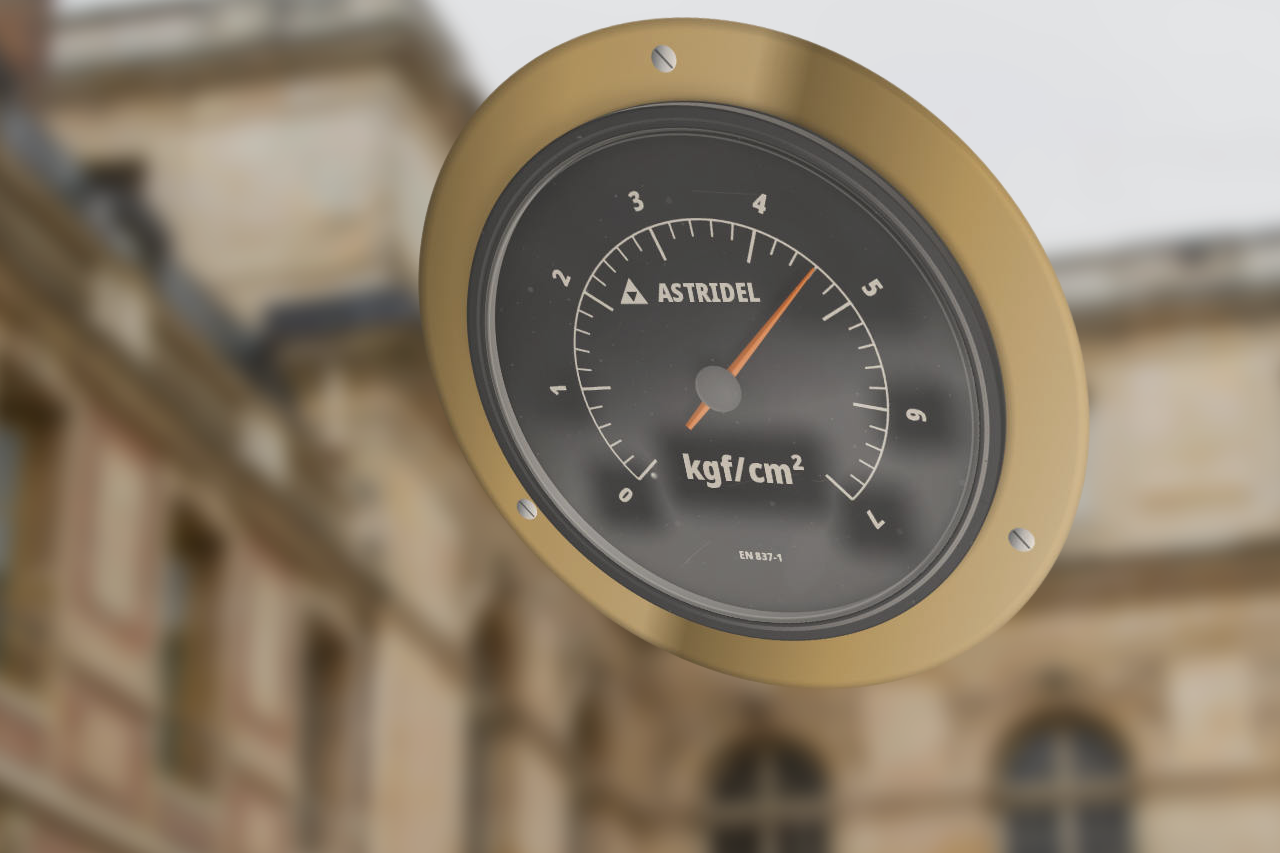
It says {"value": 4.6, "unit": "kg/cm²"}
